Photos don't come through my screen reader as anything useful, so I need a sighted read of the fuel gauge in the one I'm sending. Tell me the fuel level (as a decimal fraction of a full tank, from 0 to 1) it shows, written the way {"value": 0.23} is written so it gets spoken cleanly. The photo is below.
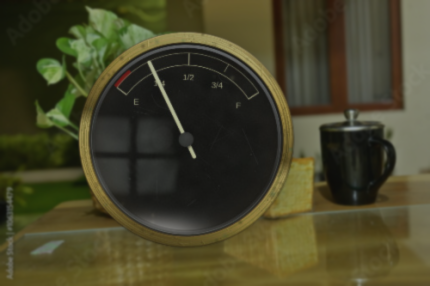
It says {"value": 0.25}
